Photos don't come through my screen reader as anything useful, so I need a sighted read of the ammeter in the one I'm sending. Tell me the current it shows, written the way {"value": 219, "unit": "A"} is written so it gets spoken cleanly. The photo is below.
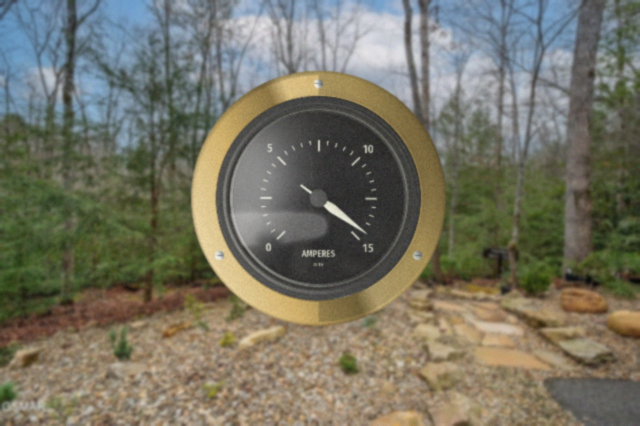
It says {"value": 14.5, "unit": "A"}
